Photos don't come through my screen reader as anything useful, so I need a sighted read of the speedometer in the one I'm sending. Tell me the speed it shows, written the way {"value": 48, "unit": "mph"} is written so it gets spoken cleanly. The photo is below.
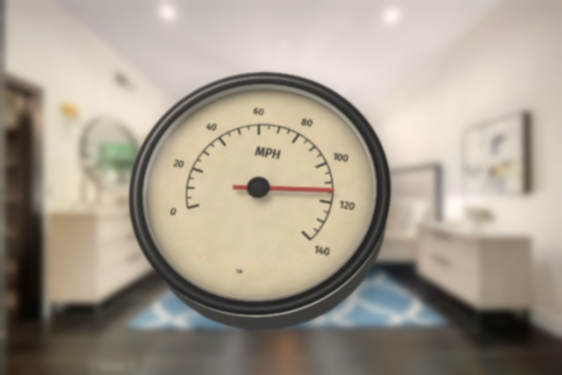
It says {"value": 115, "unit": "mph"}
